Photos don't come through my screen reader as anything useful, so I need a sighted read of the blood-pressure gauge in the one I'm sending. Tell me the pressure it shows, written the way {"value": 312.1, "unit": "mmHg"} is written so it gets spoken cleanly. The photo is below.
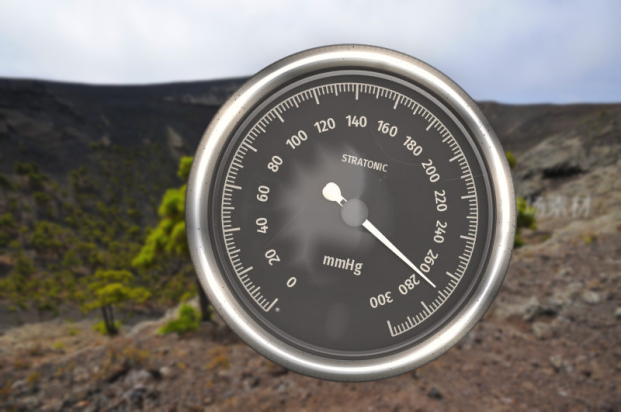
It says {"value": 270, "unit": "mmHg"}
